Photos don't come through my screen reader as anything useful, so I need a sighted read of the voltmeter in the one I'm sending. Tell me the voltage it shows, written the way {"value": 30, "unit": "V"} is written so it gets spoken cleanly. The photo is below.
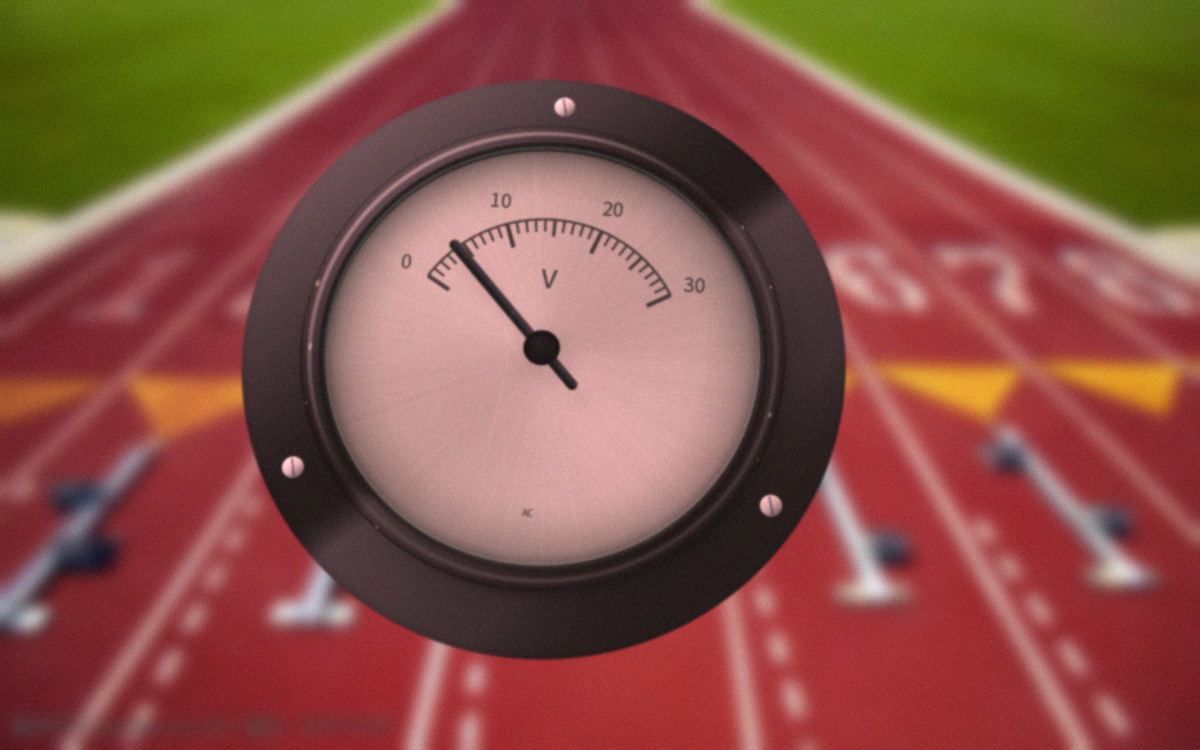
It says {"value": 4, "unit": "V"}
